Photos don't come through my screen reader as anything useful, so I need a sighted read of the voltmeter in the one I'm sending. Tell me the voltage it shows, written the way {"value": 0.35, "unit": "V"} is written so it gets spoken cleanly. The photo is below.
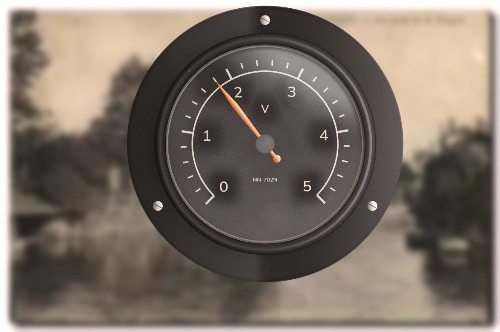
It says {"value": 1.8, "unit": "V"}
